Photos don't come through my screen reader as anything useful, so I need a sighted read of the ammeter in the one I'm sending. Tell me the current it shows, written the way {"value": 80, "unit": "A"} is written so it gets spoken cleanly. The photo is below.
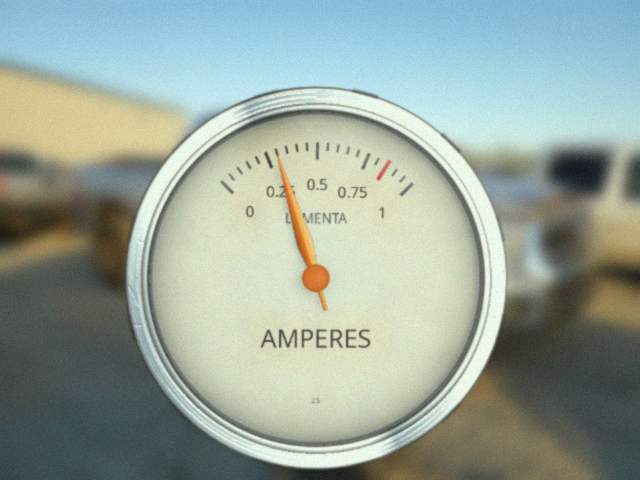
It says {"value": 0.3, "unit": "A"}
